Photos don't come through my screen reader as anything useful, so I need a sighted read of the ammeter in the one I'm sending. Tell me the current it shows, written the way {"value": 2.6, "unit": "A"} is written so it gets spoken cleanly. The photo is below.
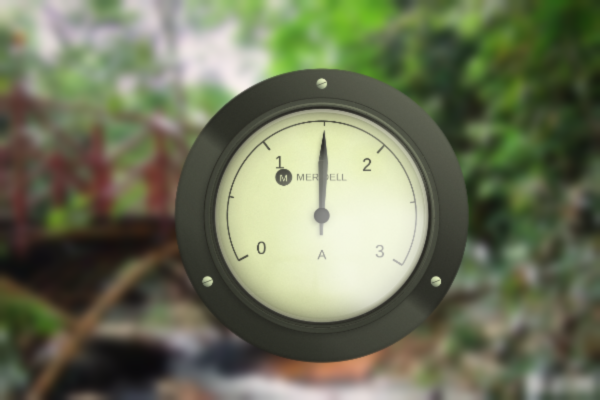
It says {"value": 1.5, "unit": "A"}
